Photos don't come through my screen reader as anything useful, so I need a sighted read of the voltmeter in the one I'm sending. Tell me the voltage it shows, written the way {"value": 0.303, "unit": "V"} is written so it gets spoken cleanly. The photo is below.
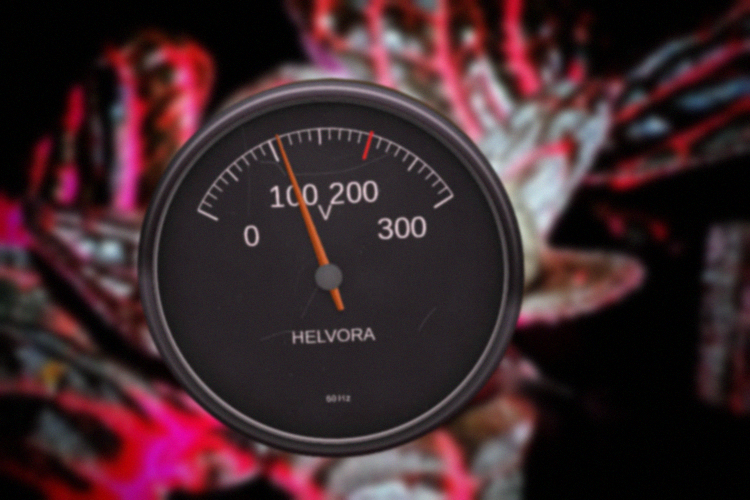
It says {"value": 110, "unit": "V"}
